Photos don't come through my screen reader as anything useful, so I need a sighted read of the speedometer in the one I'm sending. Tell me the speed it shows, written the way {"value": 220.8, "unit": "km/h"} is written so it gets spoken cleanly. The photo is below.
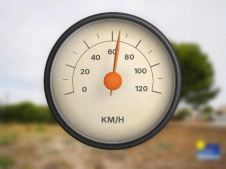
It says {"value": 65, "unit": "km/h"}
